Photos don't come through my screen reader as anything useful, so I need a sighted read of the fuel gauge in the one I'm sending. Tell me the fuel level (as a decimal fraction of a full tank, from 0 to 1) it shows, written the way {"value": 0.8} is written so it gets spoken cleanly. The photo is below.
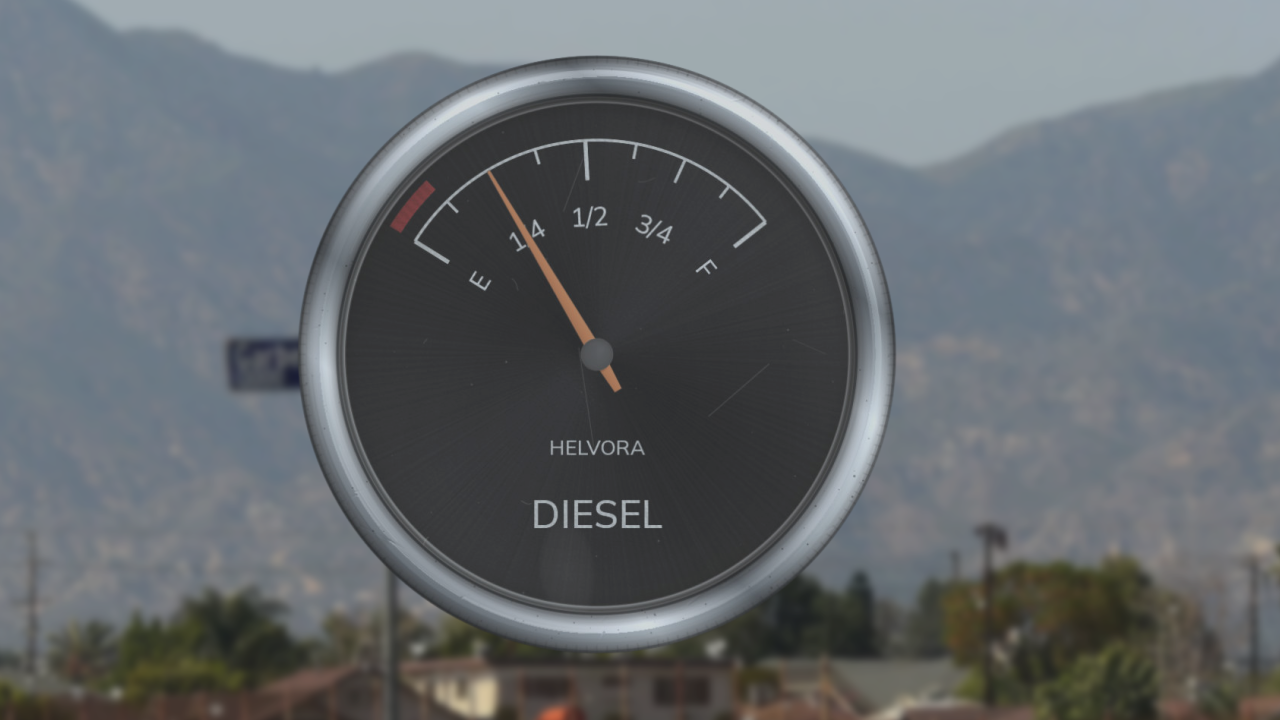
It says {"value": 0.25}
